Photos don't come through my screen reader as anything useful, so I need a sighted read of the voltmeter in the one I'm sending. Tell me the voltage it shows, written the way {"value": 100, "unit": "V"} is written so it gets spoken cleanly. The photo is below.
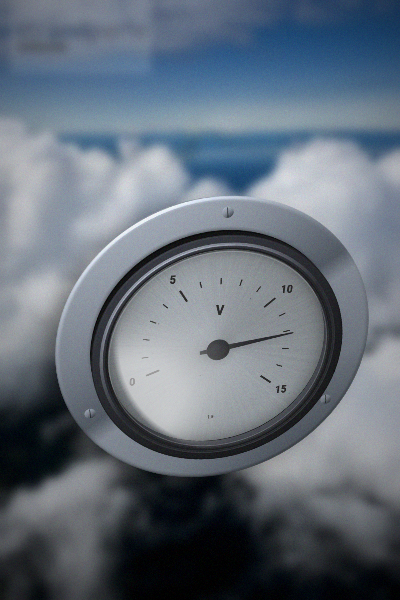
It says {"value": 12, "unit": "V"}
